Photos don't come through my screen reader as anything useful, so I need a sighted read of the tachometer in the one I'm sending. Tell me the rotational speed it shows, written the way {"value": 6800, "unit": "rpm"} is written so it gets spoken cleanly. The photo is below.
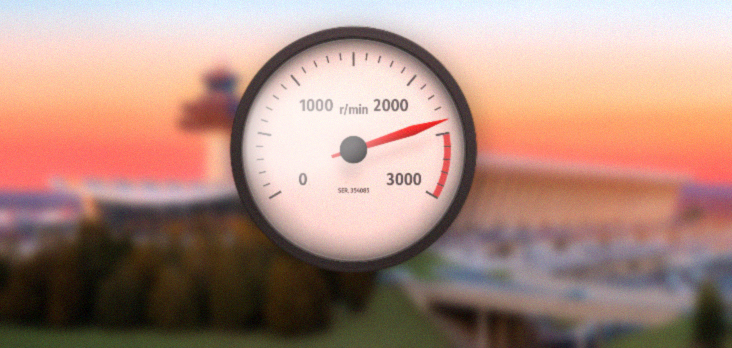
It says {"value": 2400, "unit": "rpm"}
